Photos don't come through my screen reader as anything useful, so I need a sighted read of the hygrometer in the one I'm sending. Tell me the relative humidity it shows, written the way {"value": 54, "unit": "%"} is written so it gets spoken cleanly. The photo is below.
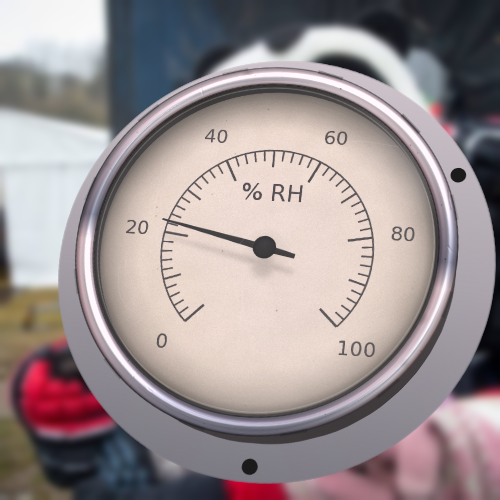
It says {"value": 22, "unit": "%"}
